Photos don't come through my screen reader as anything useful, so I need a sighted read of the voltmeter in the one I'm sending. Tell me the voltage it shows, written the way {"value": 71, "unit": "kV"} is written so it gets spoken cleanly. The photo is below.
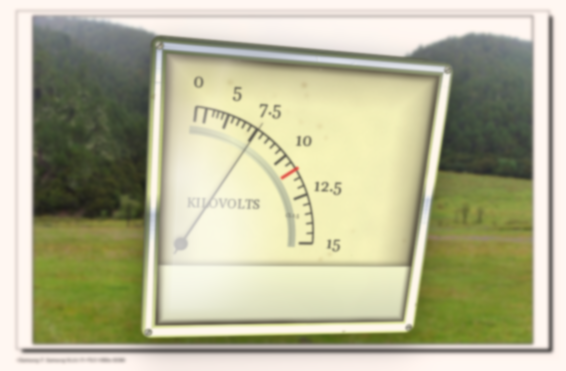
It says {"value": 7.5, "unit": "kV"}
